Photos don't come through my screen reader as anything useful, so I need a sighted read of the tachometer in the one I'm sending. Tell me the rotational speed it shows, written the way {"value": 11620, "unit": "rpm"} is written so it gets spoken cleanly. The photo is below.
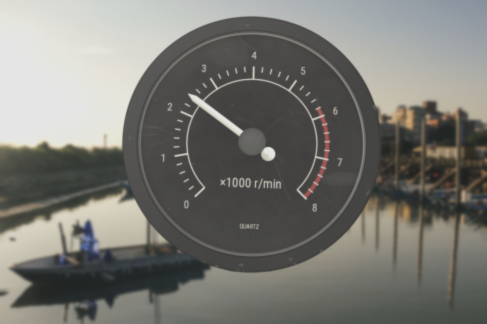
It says {"value": 2400, "unit": "rpm"}
